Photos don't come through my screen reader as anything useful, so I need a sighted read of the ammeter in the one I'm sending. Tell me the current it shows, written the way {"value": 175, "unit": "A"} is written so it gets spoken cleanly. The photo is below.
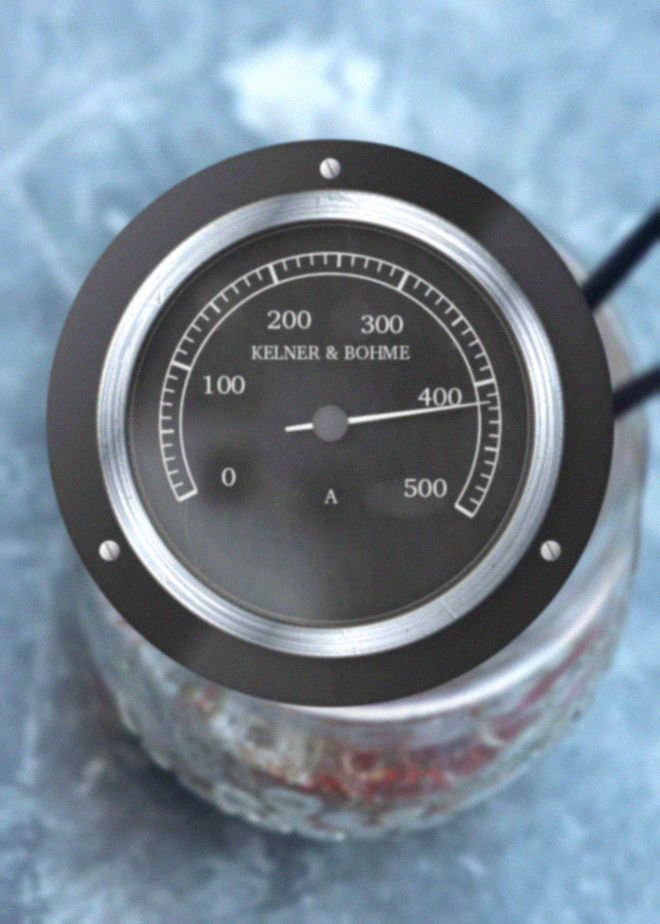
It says {"value": 415, "unit": "A"}
